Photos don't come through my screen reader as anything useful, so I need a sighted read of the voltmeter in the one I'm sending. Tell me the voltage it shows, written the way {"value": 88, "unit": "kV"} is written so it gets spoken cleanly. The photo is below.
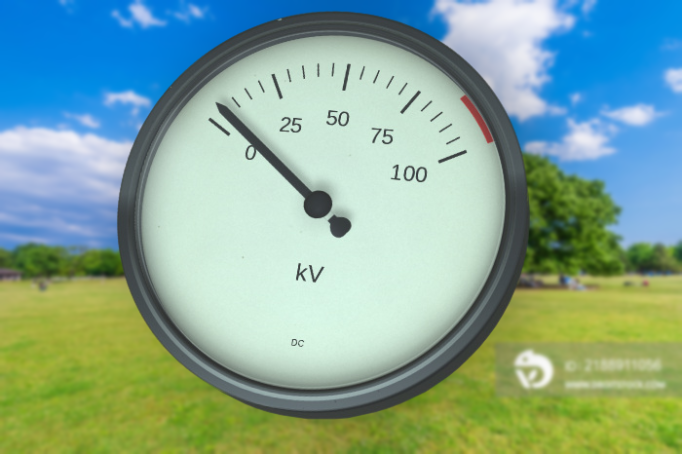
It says {"value": 5, "unit": "kV"}
